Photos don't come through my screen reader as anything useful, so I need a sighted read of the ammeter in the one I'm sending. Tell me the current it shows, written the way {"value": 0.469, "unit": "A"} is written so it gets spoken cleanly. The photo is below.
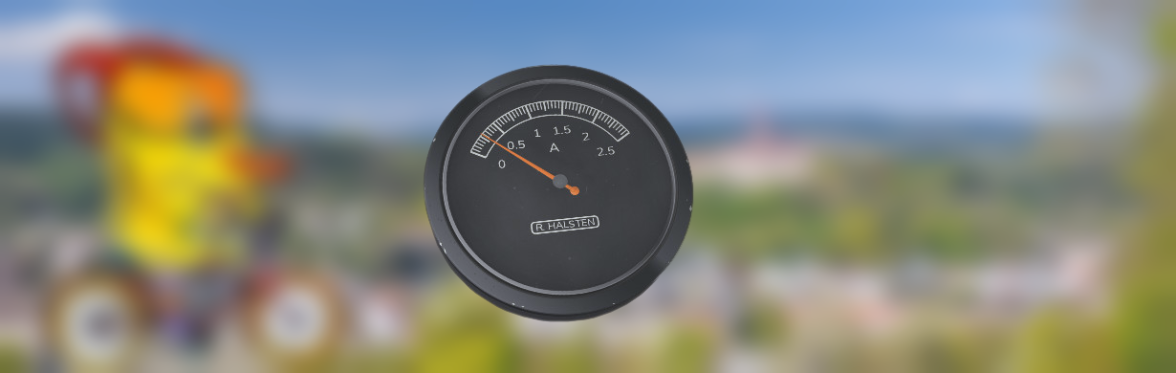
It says {"value": 0.25, "unit": "A"}
